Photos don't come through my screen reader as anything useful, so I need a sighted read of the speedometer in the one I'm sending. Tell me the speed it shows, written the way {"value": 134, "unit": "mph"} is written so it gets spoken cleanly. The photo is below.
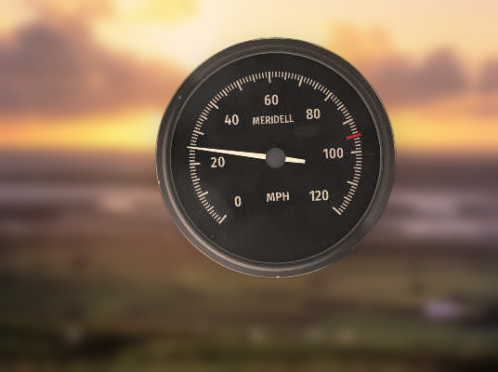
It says {"value": 25, "unit": "mph"}
